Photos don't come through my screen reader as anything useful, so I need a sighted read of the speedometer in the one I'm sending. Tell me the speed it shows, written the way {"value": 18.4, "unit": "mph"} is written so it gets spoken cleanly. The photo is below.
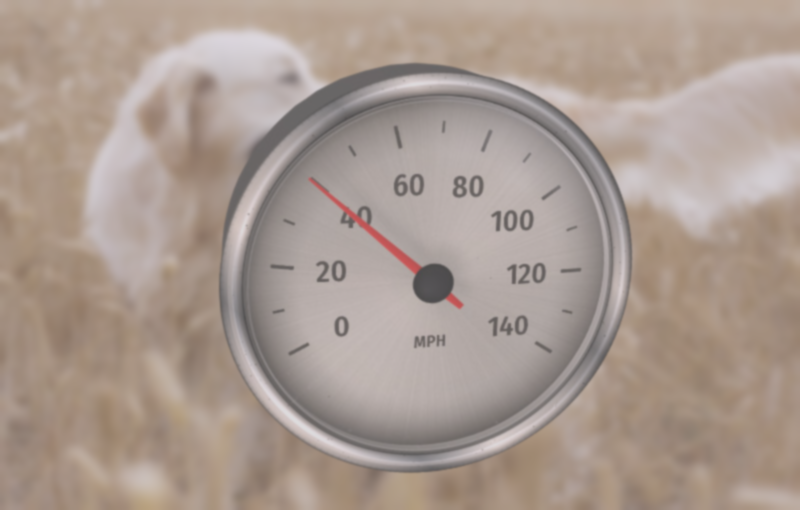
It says {"value": 40, "unit": "mph"}
